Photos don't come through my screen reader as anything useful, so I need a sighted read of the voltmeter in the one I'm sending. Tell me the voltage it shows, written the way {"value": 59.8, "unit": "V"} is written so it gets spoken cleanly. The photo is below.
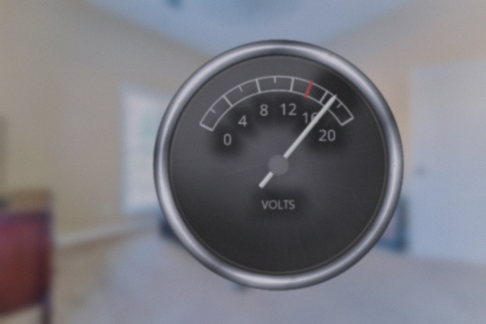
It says {"value": 17, "unit": "V"}
